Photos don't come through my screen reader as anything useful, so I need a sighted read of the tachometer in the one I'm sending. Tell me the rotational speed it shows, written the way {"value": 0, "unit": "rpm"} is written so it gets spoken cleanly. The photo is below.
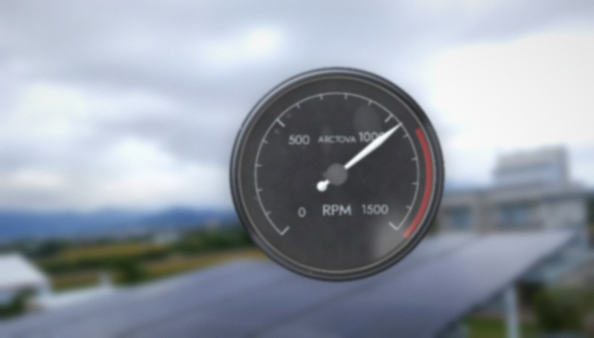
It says {"value": 1050, "unit": "rpm"}
